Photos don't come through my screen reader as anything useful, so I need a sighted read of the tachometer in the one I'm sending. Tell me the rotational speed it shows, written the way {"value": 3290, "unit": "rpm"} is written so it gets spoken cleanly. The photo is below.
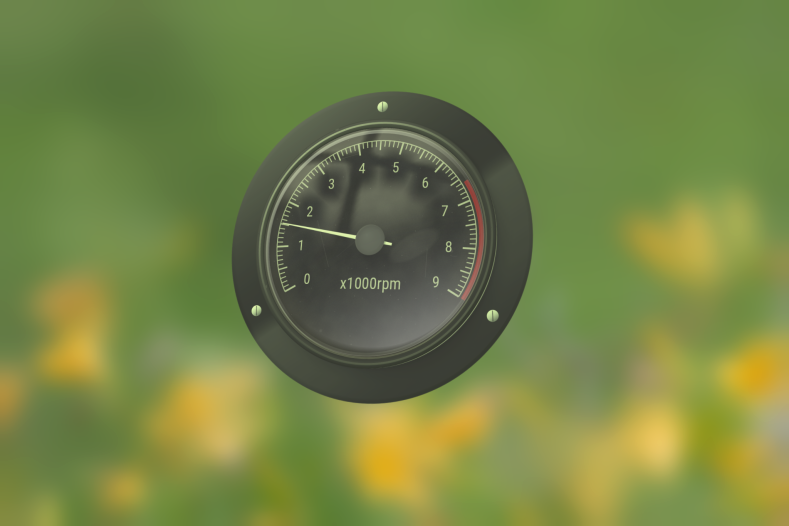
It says {"value": 1500, "unit": "rpm"}
